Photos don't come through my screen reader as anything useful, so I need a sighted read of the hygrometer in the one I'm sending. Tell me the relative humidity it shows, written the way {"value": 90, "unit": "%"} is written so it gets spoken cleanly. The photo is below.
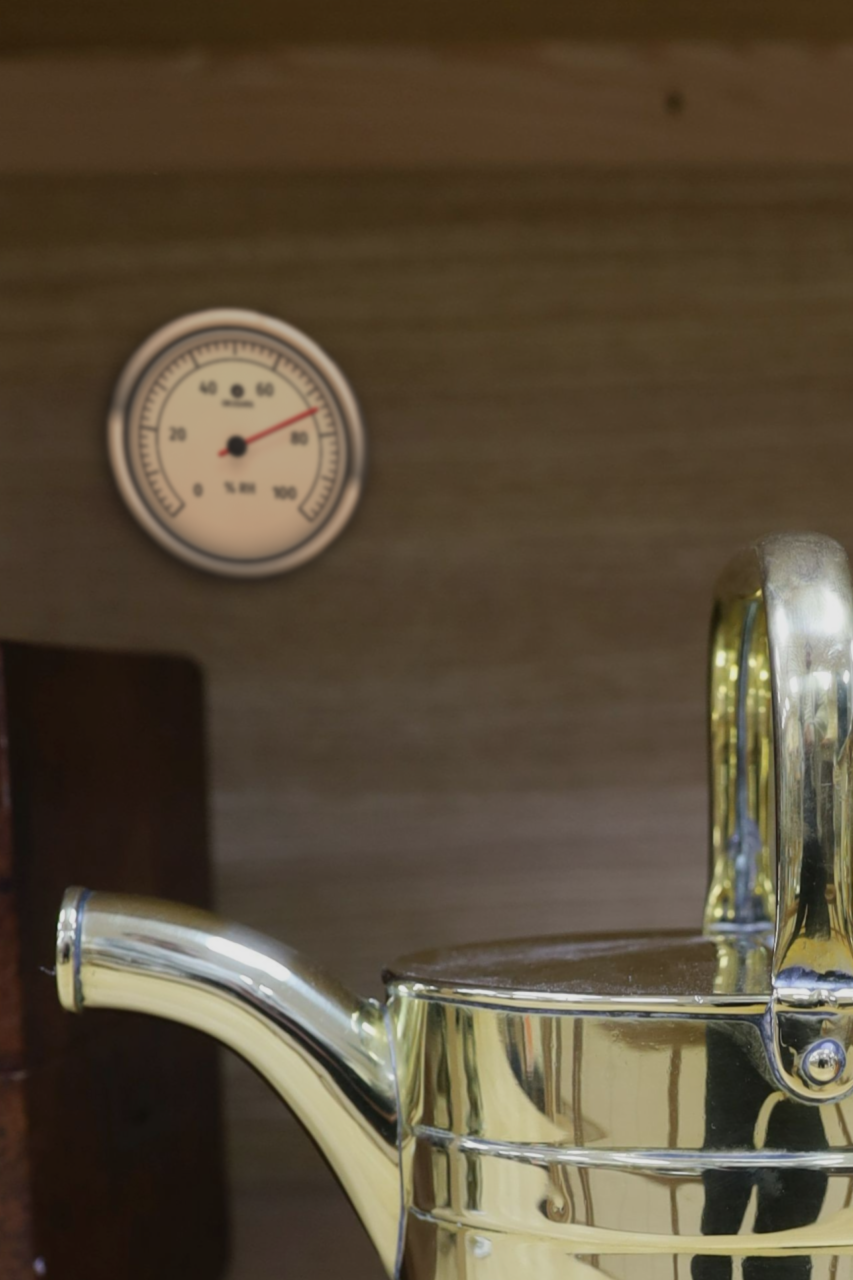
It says {"value": 74, "unit": "%"}
